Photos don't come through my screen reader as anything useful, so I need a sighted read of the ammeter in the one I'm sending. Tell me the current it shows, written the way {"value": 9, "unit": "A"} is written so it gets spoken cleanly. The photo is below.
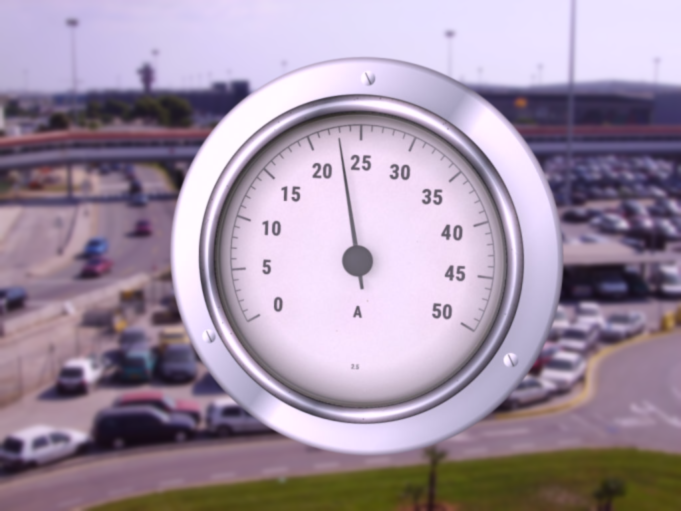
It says {"value": 23, "unit": "A"}
